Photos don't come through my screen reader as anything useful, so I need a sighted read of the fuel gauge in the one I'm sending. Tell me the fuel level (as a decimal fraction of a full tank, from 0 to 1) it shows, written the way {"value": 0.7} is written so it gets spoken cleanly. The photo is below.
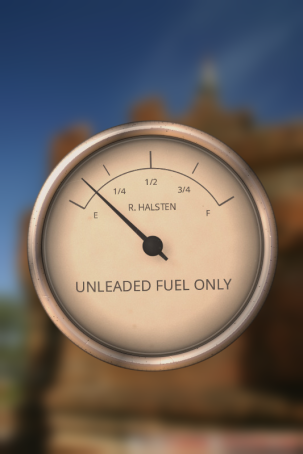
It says {"value": 0.125}
